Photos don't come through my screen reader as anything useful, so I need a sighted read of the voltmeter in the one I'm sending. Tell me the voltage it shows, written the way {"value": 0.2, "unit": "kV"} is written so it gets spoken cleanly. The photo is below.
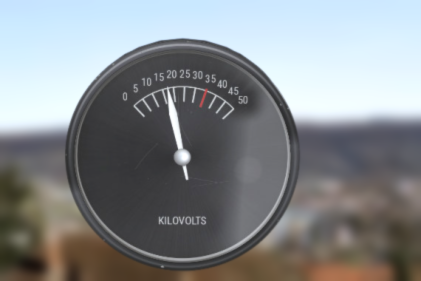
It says {"value": 17.5, "unit": "kV"}
